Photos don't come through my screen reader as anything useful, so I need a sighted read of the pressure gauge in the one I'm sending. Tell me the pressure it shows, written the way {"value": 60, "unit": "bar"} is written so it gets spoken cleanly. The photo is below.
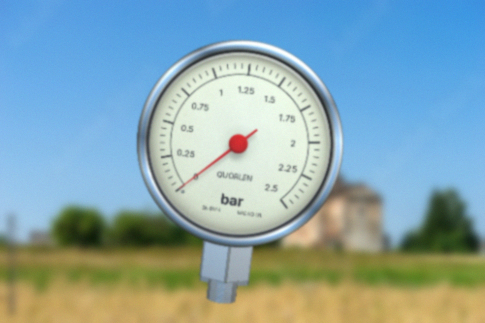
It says {"value": 0, "unit": "bar"}
